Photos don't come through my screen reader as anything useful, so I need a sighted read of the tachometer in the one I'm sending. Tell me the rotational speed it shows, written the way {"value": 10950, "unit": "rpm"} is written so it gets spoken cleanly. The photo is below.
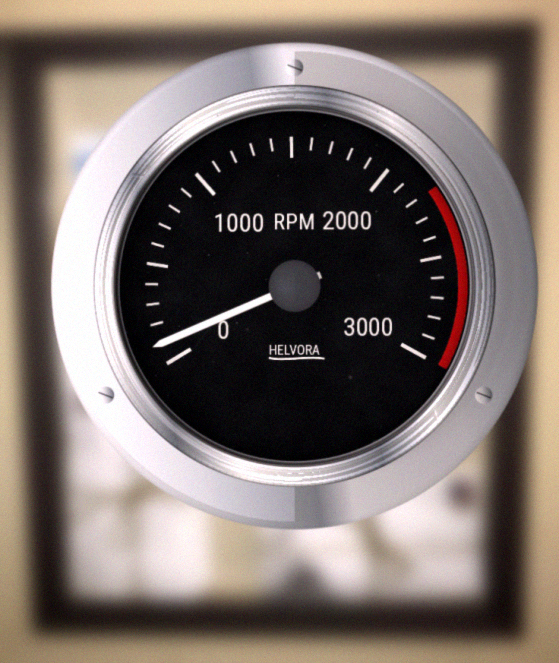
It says {"value": 100, "unit": "rpm"}
